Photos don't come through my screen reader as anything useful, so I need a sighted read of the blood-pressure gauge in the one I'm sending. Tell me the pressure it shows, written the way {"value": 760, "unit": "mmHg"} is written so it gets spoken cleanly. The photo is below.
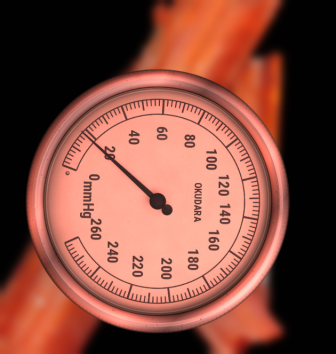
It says {"value": 18, "unit": "mmHg"}
